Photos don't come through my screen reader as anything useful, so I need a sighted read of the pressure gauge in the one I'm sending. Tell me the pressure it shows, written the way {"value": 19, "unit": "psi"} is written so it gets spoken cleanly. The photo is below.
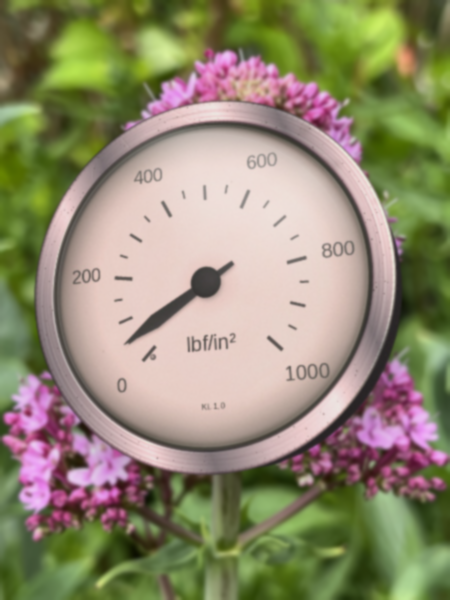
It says {"value": 50, "unit": "psi"}
